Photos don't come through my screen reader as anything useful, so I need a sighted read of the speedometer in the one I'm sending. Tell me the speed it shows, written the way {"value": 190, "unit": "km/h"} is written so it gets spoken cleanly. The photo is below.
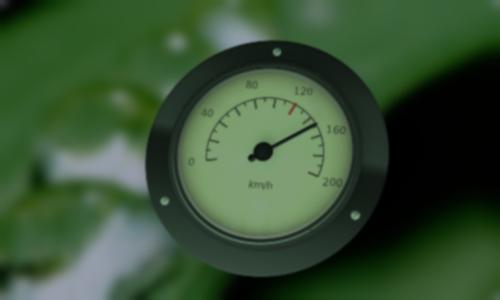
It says {"value": 150, "unit": "km/h"}
